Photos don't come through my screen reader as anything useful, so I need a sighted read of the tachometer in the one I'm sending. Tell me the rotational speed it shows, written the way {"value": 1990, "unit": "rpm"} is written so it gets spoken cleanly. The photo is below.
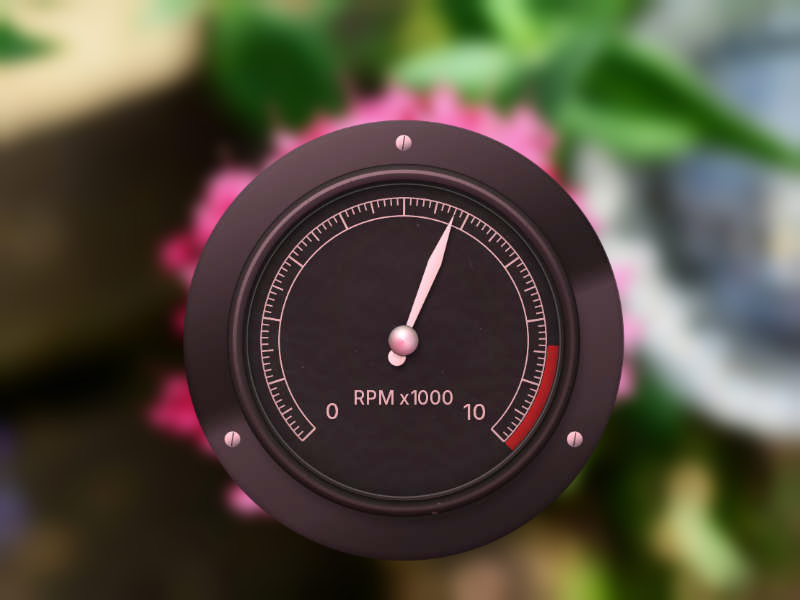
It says {"value": 5800, "unit": "rpm"}
